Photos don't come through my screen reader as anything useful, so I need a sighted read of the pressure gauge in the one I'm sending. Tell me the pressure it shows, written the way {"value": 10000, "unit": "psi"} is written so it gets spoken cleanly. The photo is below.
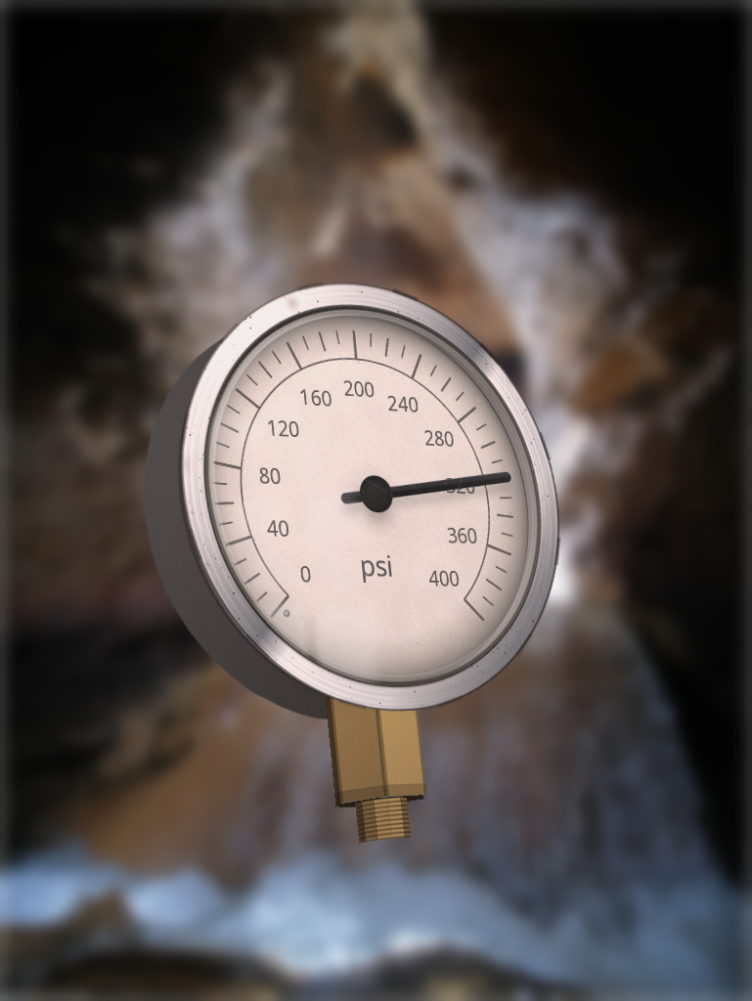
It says {"value": 320, "unit": "psi"}
